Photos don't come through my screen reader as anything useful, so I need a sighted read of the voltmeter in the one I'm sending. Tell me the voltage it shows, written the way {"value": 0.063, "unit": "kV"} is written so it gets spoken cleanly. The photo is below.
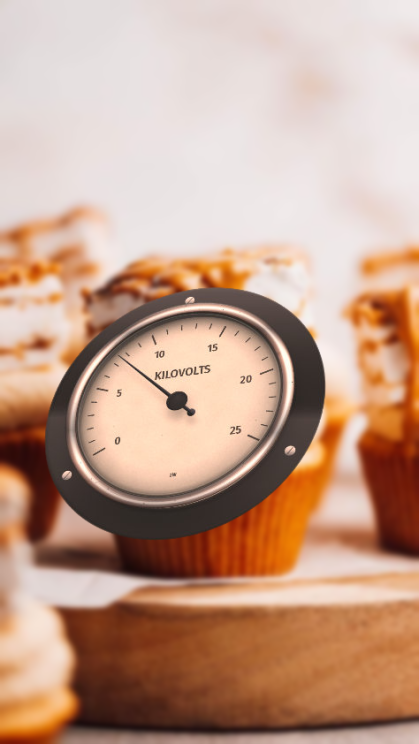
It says {"value": 7.5, "unit": "kV"}
